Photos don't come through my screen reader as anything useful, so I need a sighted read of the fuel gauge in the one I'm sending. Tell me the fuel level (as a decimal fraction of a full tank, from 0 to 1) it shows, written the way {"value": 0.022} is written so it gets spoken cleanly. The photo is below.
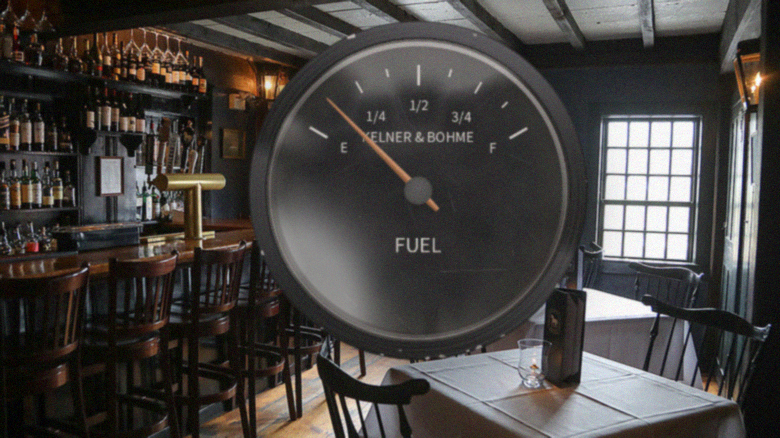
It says {"value": 0.125}
